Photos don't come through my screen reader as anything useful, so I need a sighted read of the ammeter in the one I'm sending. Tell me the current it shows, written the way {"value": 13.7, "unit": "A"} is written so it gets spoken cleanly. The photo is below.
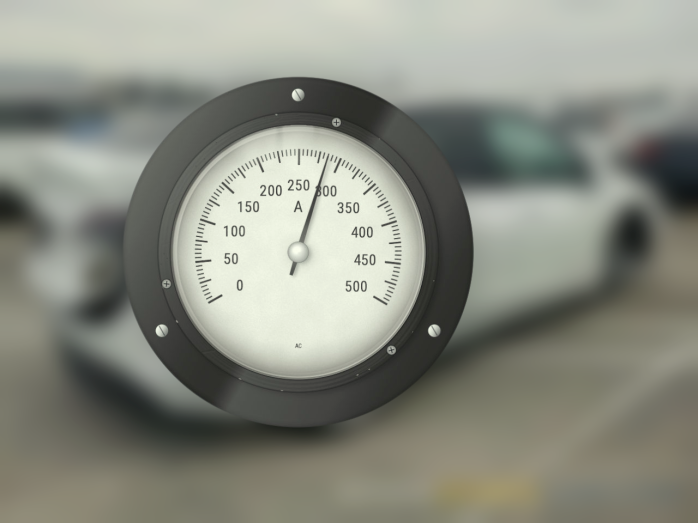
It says {"value": 285, "unit": "A"}
